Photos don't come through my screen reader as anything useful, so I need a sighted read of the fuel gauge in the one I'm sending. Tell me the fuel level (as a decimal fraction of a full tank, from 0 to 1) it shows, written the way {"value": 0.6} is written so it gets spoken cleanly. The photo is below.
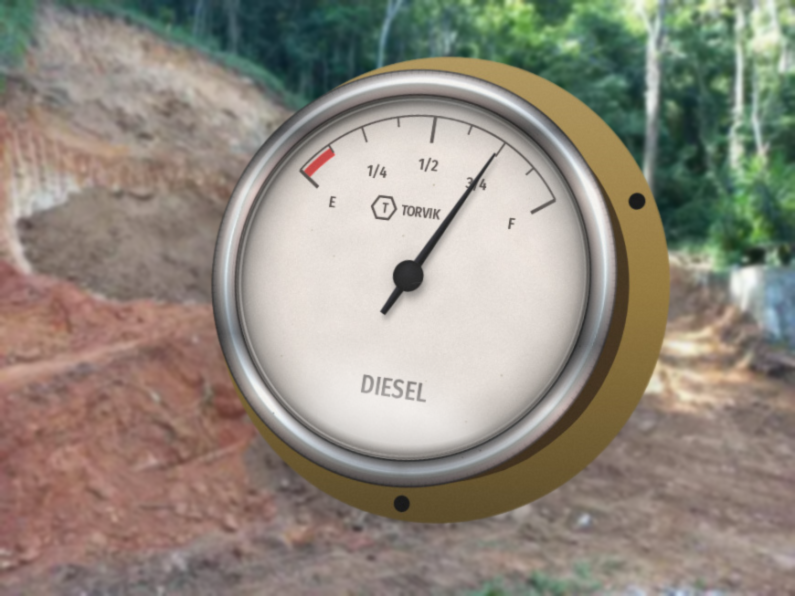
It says {"value": 0.75}
